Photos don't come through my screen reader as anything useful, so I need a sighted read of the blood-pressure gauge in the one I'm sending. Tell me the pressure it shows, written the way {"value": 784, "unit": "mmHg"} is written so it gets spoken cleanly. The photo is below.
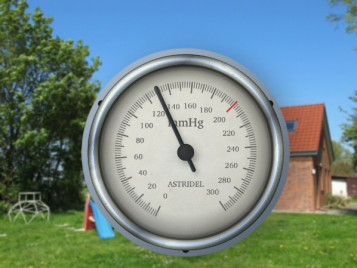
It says {"value": 130, "unit": "mmHg"}
